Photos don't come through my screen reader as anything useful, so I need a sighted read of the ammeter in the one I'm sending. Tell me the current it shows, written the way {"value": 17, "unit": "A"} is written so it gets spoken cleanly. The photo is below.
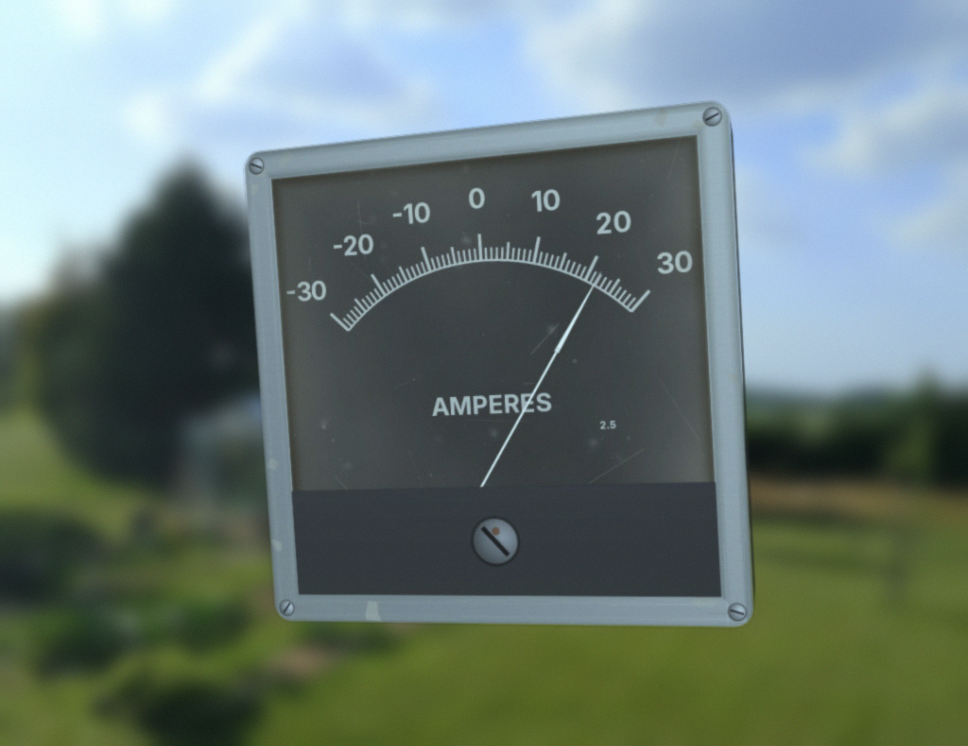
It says {"value": 22, "unit": "A"}
